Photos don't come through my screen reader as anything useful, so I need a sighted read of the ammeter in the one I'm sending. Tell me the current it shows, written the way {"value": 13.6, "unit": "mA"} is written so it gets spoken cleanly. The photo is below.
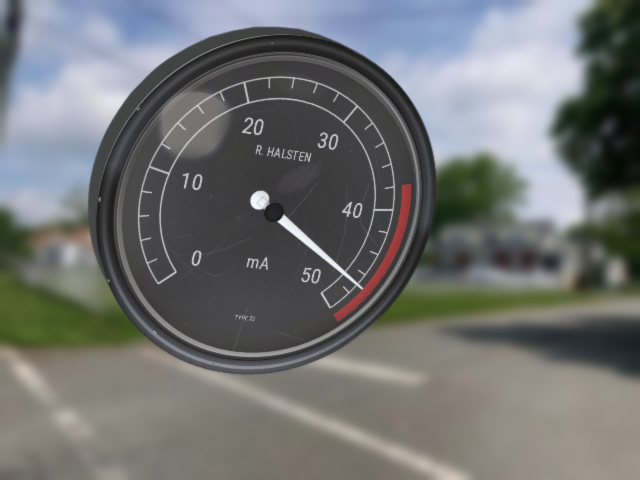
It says {"value": 47, "unit": "mA"}
